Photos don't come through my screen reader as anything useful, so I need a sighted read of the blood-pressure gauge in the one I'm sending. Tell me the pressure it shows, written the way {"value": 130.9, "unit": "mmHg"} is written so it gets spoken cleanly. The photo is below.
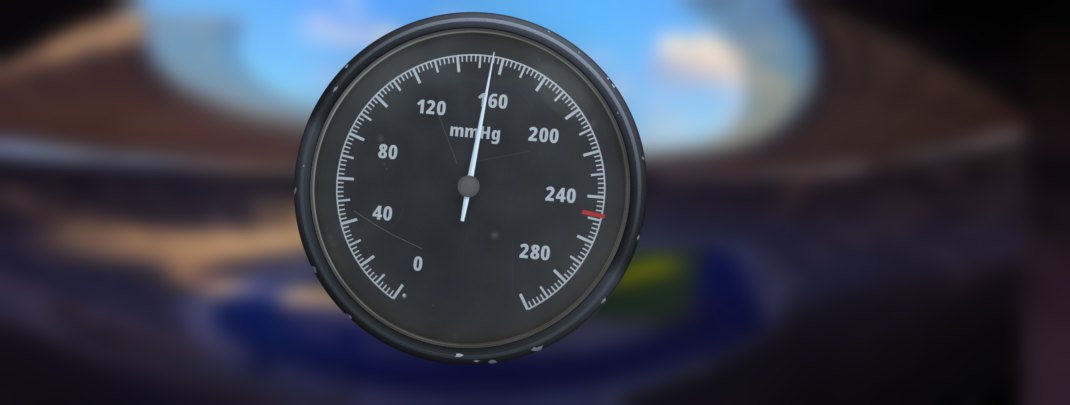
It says {"value": 156, "unit": "mmHg"}
